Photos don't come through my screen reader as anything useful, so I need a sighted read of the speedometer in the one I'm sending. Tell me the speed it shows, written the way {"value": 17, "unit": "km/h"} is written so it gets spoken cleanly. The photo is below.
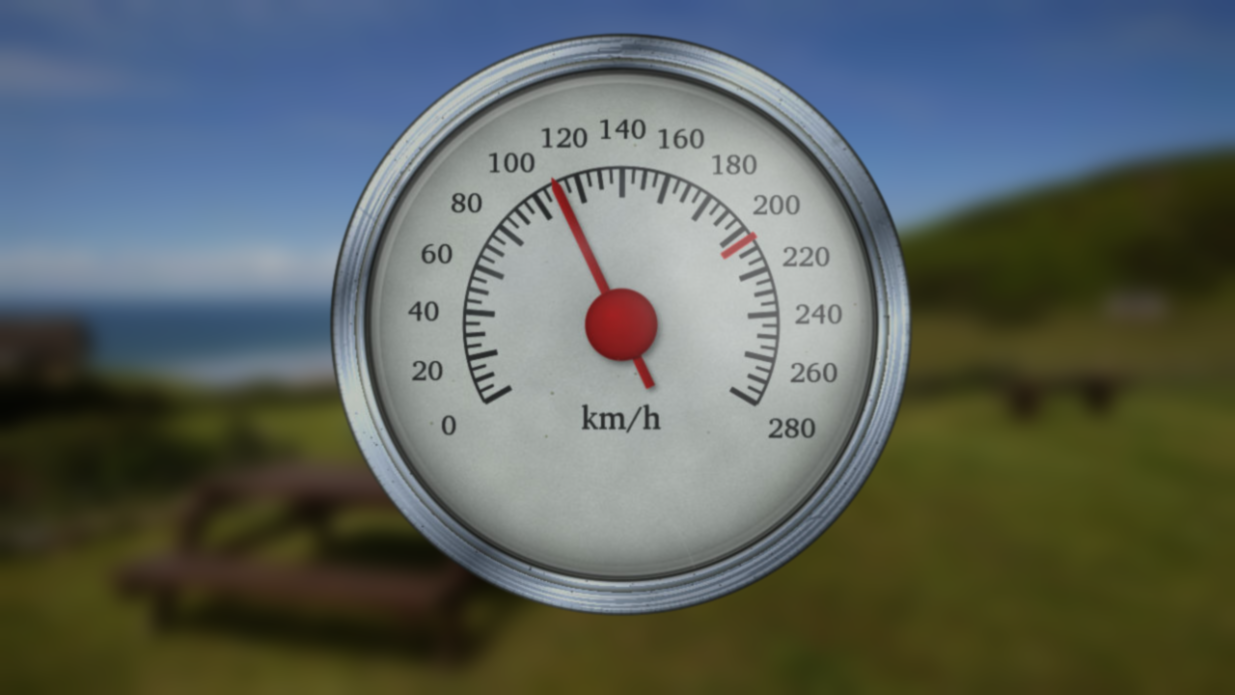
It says {"value": 110, "unit": "km/h"}
